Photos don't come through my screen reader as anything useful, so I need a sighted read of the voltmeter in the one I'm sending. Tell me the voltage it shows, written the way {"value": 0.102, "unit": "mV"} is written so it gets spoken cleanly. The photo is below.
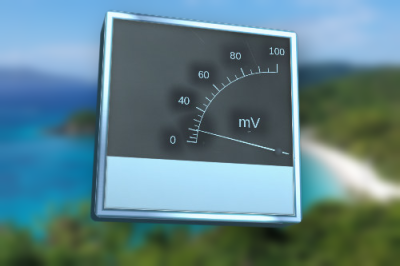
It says {"value": 20, "unit": "mV"}
